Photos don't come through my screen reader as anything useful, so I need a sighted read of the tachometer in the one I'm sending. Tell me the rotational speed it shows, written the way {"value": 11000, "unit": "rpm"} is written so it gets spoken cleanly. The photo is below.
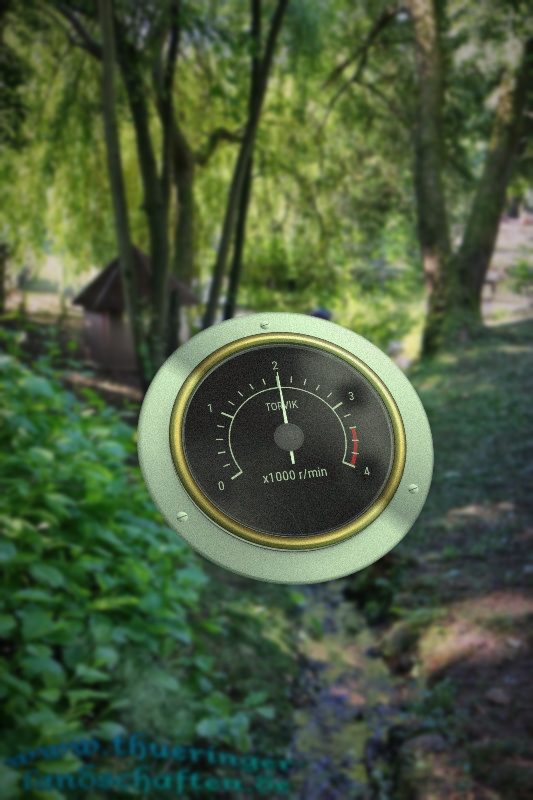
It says {"value": 2000, "unit": "rpm"}
